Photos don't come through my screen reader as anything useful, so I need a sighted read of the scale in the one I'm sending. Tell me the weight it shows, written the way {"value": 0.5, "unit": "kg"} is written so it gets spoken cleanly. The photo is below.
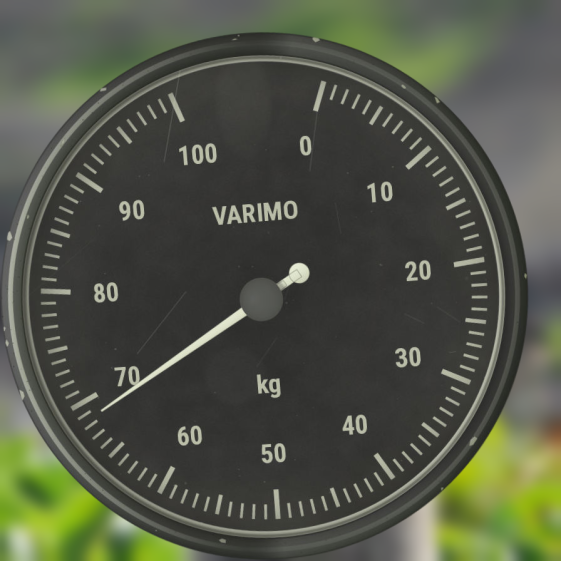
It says {"value": 68.5, "unit": "kg"}
